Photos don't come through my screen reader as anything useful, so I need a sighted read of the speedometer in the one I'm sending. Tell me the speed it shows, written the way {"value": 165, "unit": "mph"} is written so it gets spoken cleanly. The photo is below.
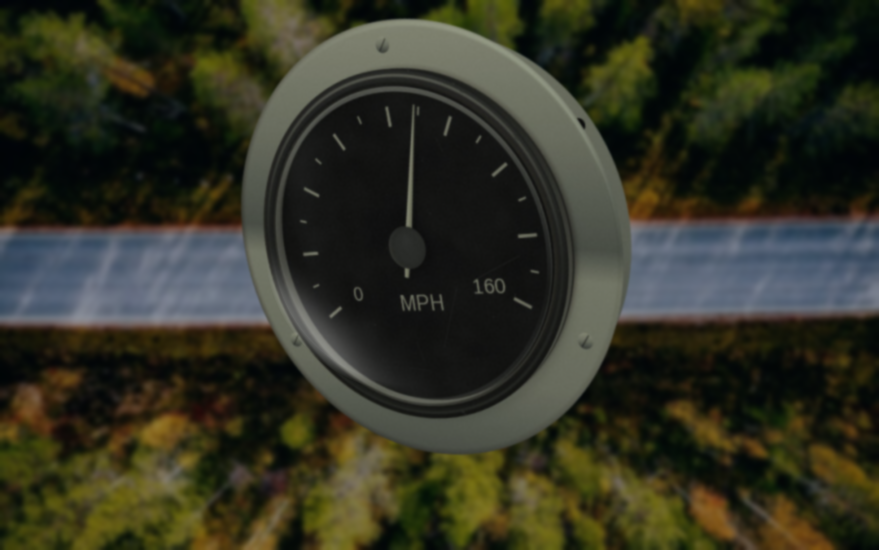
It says {"value": 90, "unit": "mph"}
